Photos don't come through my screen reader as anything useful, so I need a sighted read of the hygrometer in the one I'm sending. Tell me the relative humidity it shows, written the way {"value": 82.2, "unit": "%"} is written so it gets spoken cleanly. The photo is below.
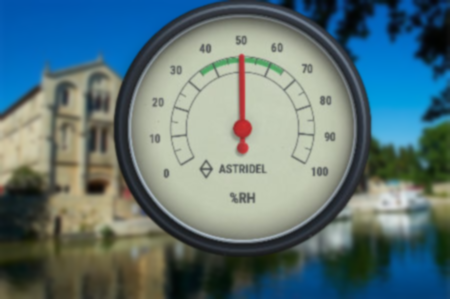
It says {"value": 50, "unit": "%"}
